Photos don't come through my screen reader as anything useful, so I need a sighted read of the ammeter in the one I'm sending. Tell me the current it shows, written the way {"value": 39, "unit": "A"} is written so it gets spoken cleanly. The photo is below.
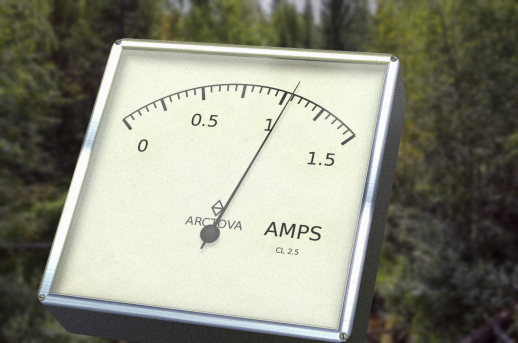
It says {"value": 1.05, "unit": "A"}
